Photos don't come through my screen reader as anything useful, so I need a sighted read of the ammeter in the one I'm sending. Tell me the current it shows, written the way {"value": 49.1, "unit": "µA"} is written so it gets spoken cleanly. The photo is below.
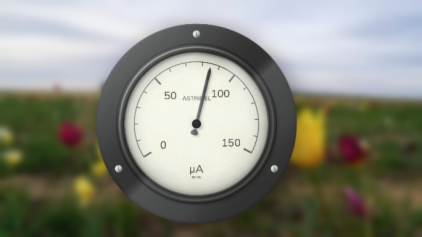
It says {"value": 85, "unit": "µA"}
